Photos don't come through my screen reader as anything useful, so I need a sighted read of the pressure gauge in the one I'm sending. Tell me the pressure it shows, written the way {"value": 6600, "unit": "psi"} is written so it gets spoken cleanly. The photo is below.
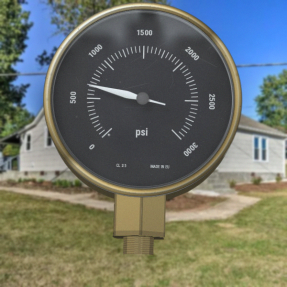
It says {"value": 650, "unit": "psi"}
